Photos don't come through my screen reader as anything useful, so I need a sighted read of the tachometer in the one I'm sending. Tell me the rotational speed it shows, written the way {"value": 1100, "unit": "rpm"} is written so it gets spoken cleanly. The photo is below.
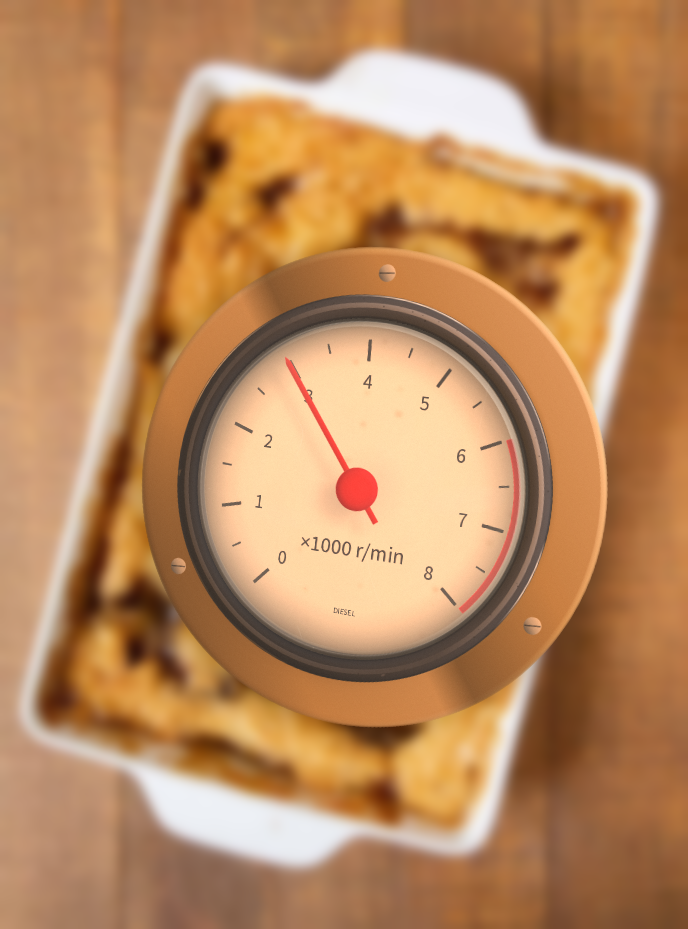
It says {"value": 3000, "unit": "rpm"}
